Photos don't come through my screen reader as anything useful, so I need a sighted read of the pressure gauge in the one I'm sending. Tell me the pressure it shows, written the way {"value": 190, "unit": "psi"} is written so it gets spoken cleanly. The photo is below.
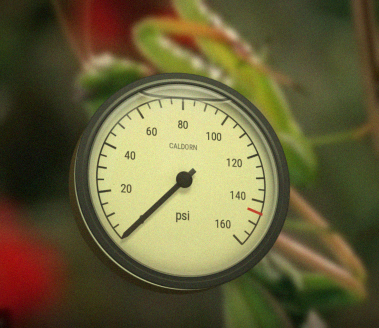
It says {"value": 0, "unit": "psi"}
